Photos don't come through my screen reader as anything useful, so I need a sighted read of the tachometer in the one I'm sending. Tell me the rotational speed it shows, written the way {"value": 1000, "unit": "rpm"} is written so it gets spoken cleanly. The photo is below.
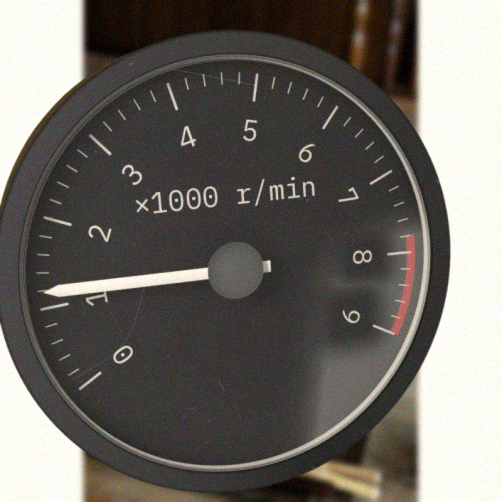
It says {"value": 1200, "unit": "rpm"}
